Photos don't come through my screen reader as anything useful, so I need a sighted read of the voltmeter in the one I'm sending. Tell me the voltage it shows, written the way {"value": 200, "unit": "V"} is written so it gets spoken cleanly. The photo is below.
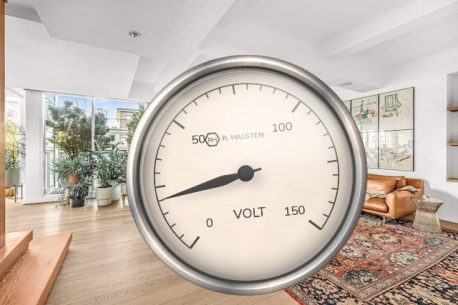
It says {"value": 20, "unit": "V"}
